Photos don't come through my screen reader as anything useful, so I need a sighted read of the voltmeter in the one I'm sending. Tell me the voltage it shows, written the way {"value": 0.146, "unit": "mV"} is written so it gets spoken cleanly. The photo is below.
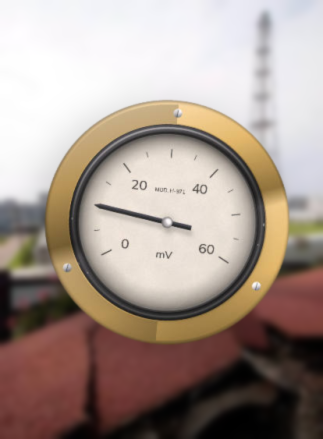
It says {"value": 10, "unit": "mV"}
